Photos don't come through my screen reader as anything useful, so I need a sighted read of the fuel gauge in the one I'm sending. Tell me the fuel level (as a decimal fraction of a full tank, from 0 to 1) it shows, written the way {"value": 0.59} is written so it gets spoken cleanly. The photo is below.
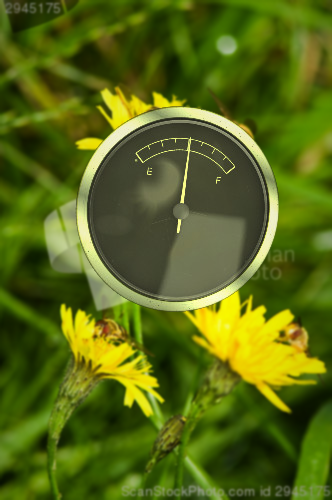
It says {"value": 0.5}
